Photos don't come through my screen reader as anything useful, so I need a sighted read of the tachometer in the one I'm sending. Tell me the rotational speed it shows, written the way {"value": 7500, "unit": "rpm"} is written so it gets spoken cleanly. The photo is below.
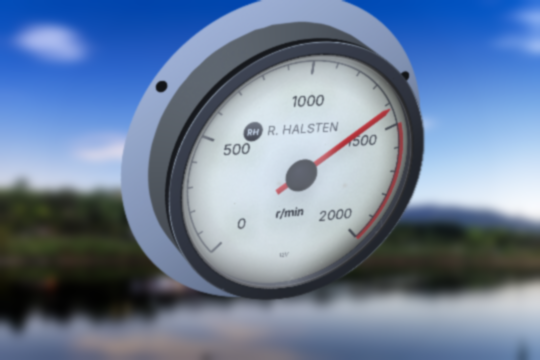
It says {"value": 1400, "unit": "rpm"}
